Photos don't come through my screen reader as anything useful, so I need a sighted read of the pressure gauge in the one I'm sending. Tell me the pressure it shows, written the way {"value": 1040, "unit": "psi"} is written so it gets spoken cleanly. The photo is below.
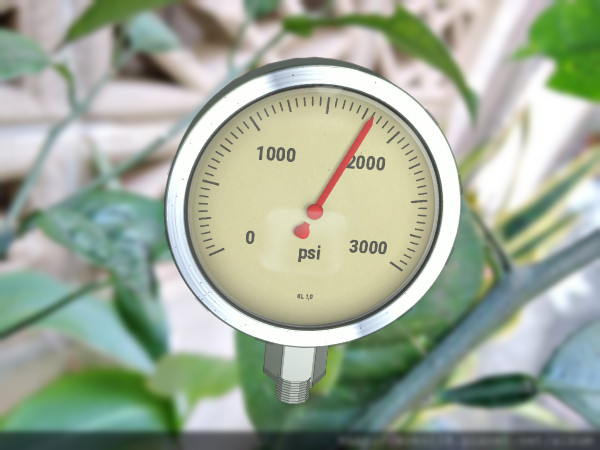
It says {"value": 1800, "unit": "psi"}
